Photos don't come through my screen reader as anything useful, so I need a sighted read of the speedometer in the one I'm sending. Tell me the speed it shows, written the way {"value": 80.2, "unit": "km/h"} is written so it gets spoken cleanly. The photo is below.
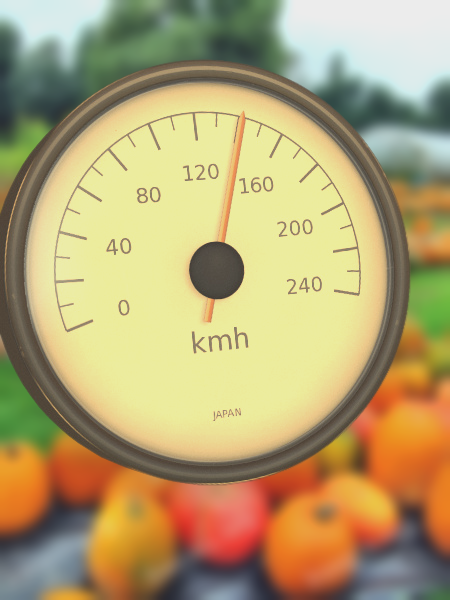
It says {"value": 140, "unit": "km/h"}
